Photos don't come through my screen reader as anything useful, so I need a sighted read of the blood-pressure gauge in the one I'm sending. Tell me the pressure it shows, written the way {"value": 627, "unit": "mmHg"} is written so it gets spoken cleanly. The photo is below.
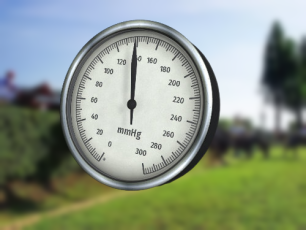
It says {"value": 140, "unit": "mmHg"}
